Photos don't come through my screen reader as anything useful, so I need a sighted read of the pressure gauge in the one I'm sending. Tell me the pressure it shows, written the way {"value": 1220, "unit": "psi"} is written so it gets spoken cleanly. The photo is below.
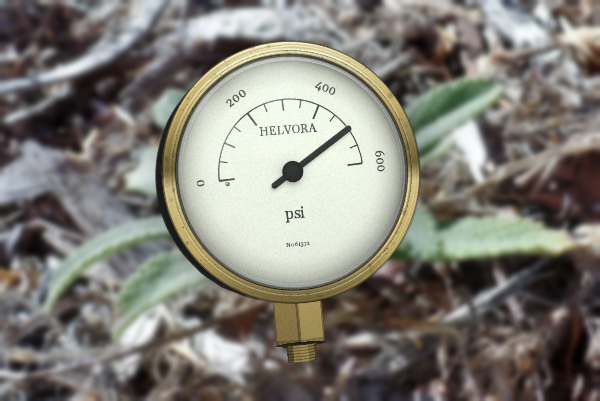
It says {"value": 500, "unit": "psi"}
